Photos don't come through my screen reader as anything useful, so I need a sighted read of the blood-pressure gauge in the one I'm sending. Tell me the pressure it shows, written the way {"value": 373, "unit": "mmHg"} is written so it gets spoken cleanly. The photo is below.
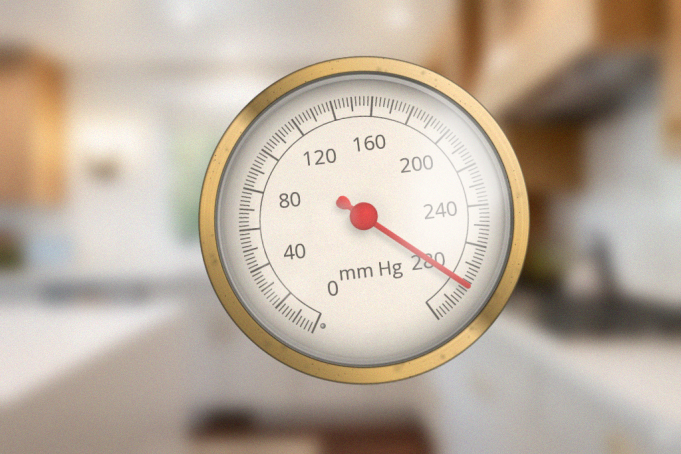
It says {"value": 280, "unit": "mmHg"}
